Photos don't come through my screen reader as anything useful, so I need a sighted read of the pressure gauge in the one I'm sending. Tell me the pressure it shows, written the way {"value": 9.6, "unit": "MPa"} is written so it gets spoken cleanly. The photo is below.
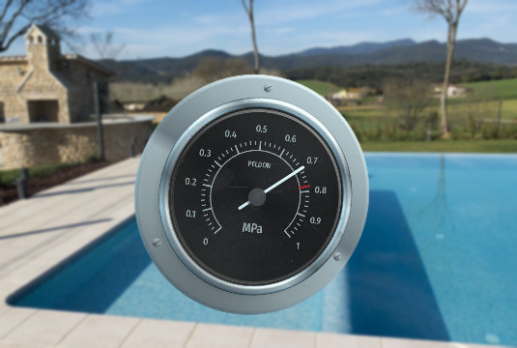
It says {"value": 0.7, "unit": "MPa"}
